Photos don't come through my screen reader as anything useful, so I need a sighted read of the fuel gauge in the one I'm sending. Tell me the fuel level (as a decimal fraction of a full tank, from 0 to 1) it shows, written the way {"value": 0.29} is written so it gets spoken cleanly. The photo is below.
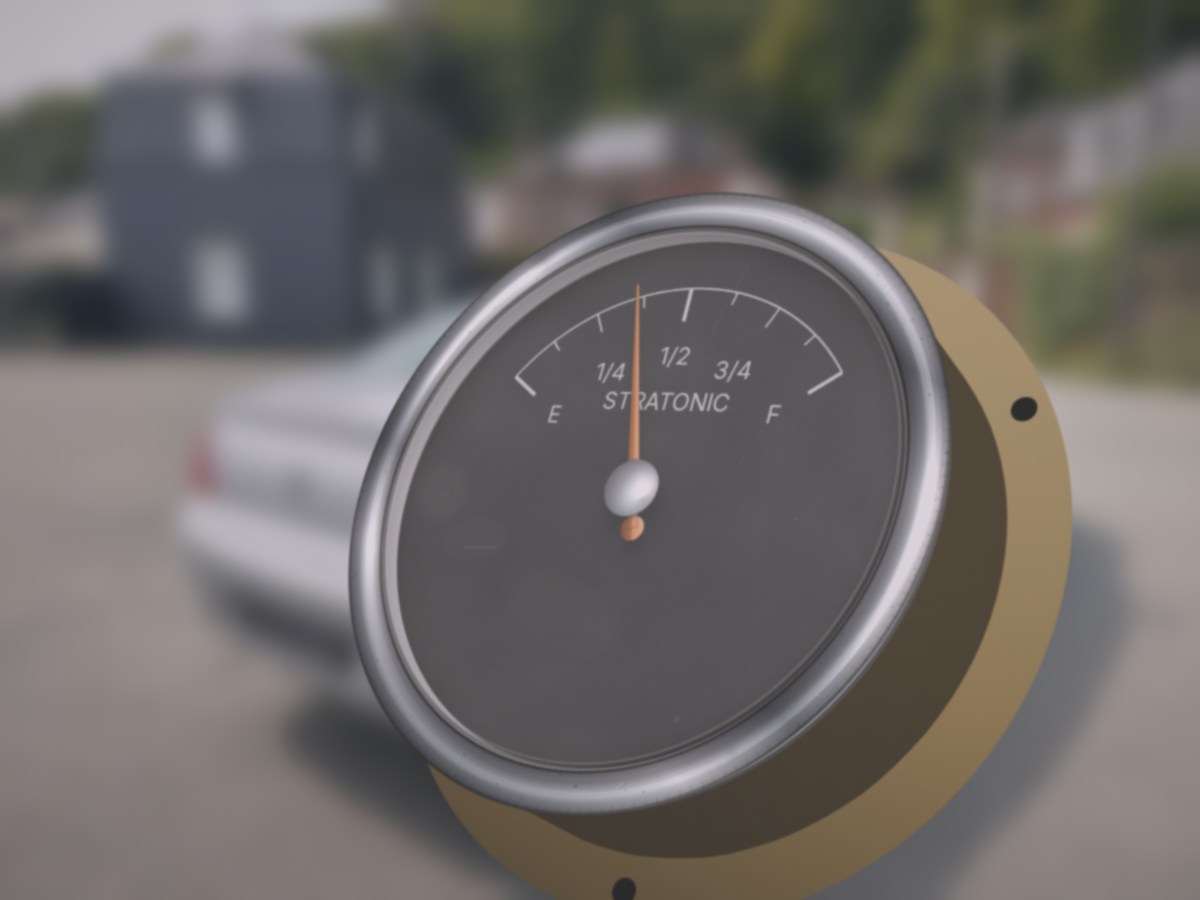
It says {"value": 0.375}
